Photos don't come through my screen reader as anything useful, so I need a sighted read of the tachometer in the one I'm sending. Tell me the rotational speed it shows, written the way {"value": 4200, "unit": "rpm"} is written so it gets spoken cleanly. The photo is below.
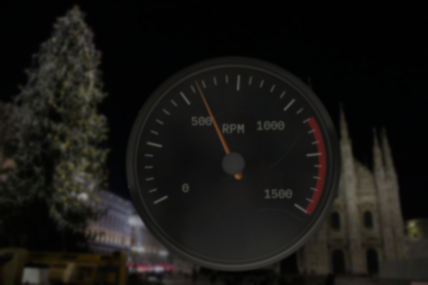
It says {"value": 575, "unit": "rpm"}
